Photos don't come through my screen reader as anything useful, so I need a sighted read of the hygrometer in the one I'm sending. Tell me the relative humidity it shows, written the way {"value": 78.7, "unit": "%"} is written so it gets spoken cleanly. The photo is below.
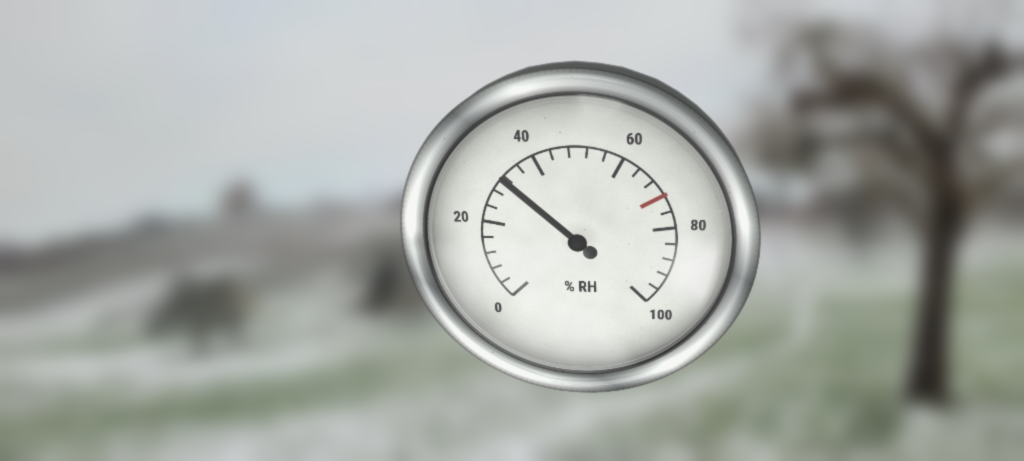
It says {"value": 32, "unit": "%"}
